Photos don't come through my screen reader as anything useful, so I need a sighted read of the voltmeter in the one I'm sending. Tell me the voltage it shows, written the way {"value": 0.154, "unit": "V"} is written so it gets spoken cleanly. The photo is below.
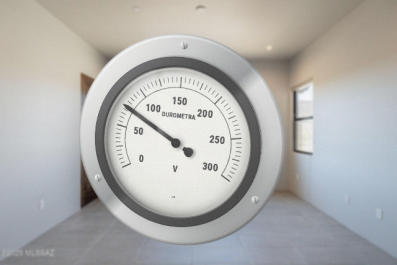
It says {"value": 75, "unit": "V"}
